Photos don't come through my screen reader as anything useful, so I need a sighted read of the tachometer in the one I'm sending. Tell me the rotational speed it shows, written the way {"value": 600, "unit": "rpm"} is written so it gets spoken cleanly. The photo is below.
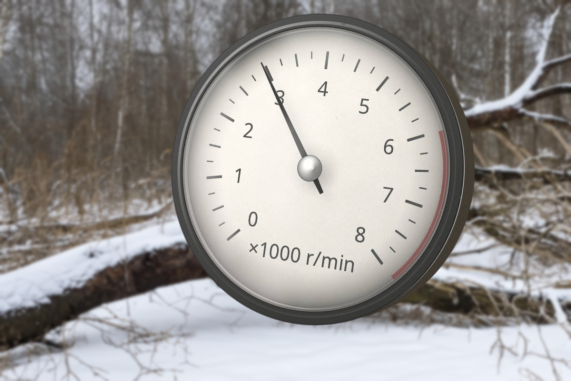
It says {"value": 3000, "unit": "rpm"}
